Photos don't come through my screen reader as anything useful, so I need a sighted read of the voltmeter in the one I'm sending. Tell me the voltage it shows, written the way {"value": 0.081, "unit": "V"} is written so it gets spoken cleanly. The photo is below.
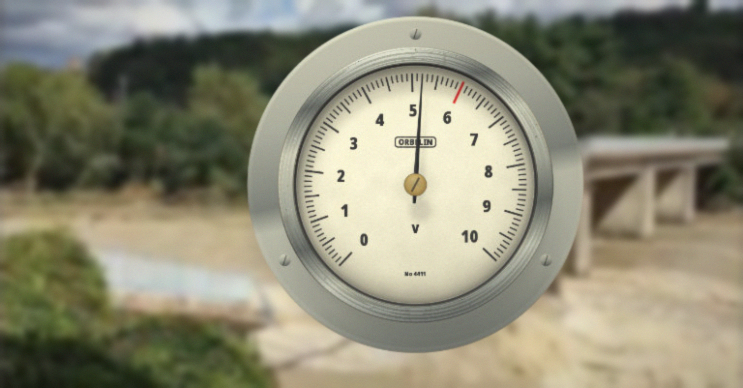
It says {"value": 5.2, "unit": "V"}
